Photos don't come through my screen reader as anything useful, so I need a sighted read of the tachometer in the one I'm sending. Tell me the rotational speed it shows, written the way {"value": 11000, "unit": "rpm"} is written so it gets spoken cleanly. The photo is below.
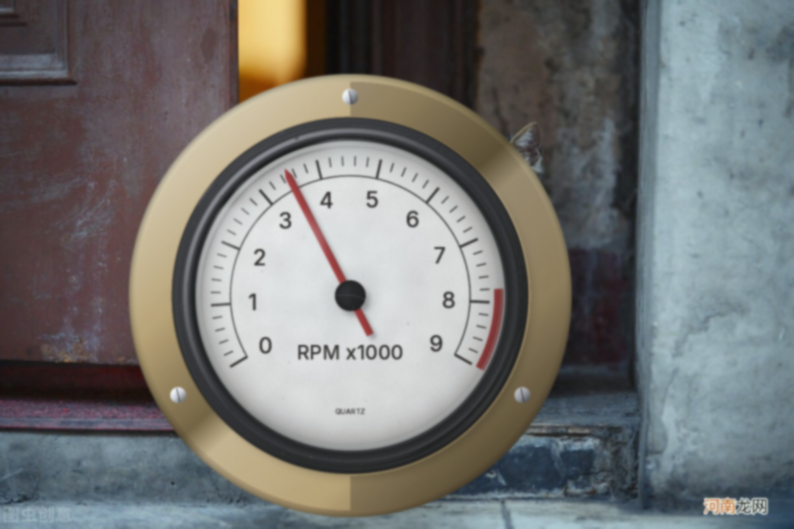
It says {"value": 3500, "unit": "rpm"}
